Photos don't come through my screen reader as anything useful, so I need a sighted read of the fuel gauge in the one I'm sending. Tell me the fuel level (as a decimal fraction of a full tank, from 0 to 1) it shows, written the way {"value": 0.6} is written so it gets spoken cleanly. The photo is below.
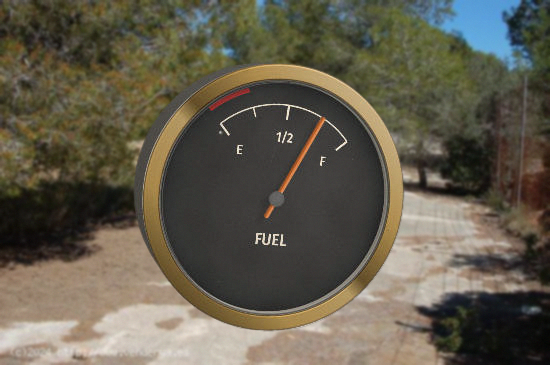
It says {"value": 0.75}
